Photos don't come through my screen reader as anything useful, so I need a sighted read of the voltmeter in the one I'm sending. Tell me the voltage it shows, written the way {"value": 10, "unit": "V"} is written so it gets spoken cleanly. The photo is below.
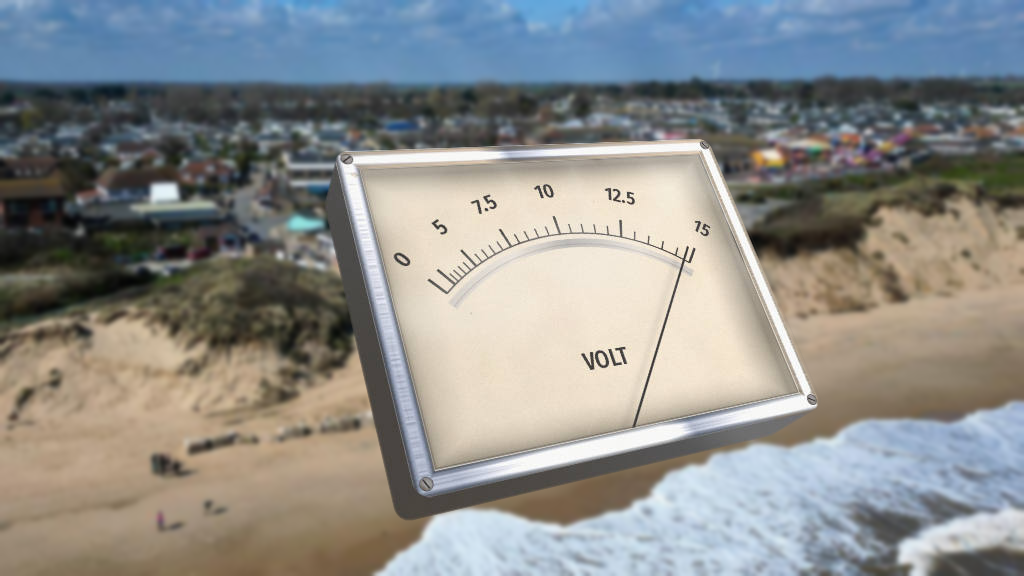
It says {"value": 14.75, "unit": "V"}
